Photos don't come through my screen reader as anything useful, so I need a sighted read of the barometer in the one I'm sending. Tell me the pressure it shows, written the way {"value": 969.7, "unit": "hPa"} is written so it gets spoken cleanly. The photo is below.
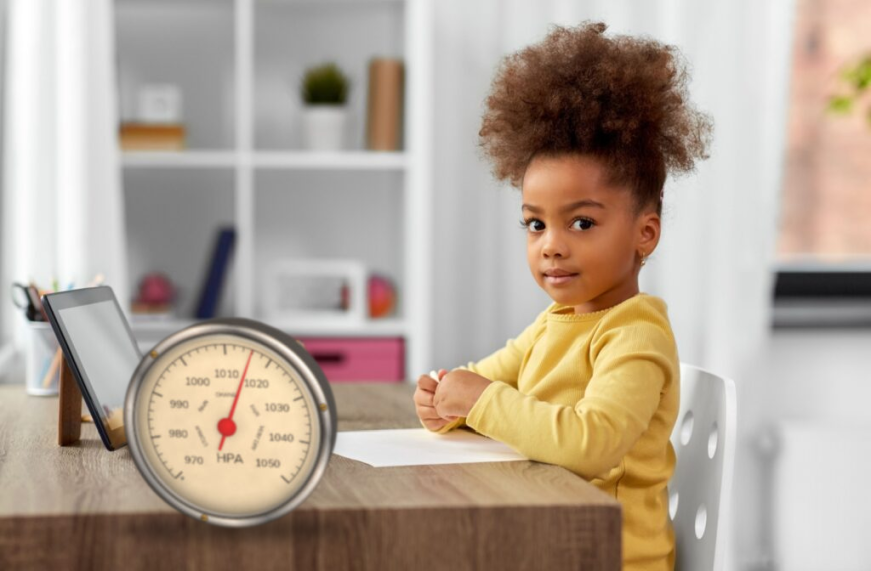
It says {"value": 1016, "unit": "hPa"}
